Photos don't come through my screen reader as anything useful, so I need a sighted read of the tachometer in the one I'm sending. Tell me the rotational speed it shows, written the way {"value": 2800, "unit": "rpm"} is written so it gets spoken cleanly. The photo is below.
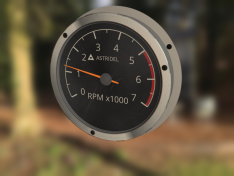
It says {"value": 1250, "unit": "rpm"}
